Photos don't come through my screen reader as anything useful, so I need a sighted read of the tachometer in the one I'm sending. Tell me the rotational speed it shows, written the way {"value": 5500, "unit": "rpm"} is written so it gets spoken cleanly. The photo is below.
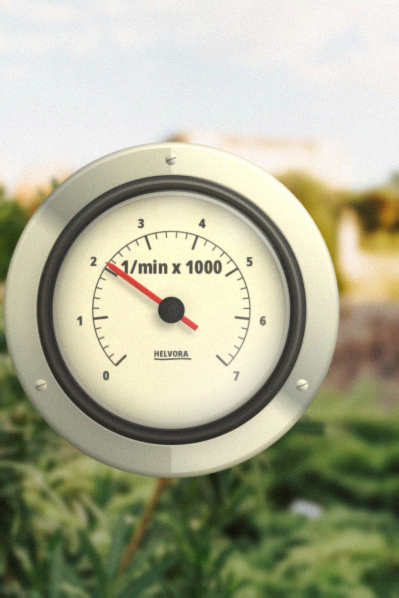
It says {"value": 2100, "unit": "rpm"}
